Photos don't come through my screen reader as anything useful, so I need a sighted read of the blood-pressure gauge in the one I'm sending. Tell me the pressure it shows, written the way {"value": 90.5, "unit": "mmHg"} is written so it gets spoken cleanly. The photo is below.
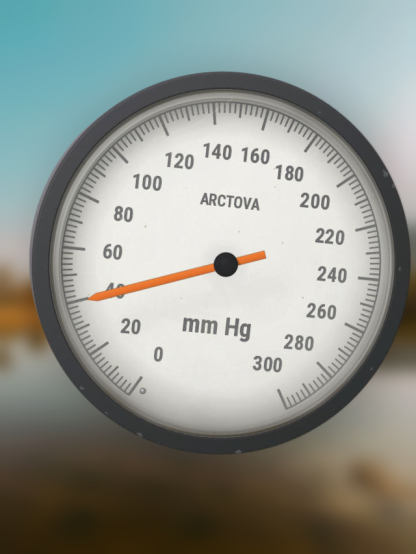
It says {"value": 40, "unit": "mmHg"}
